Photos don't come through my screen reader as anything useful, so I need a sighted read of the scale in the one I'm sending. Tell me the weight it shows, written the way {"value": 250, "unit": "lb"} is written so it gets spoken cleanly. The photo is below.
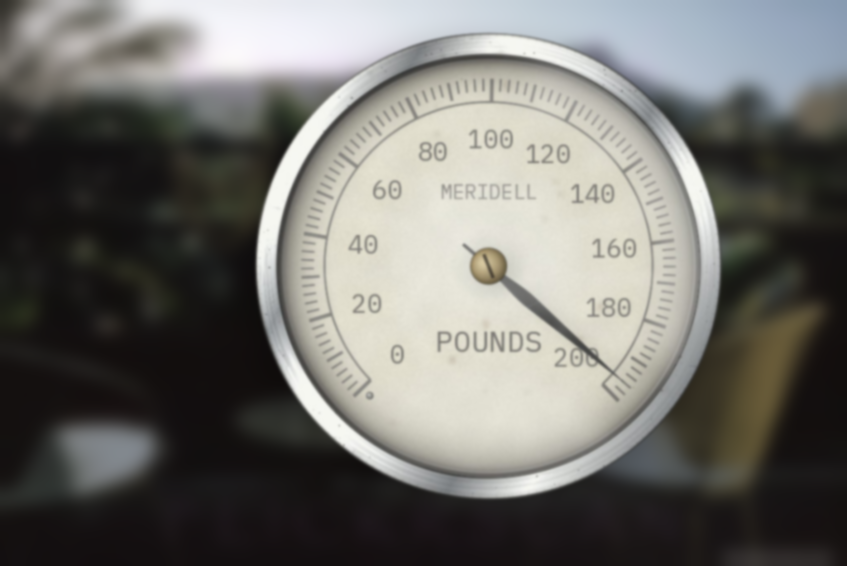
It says {"value": 196, "unit": "lb"}
